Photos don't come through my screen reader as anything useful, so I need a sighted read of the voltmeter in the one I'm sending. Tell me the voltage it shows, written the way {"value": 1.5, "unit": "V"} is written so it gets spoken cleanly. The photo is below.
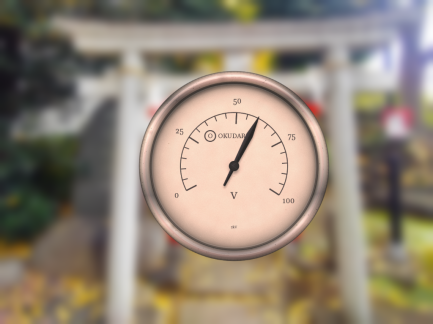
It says {"value": 60, "unit": "V"}
